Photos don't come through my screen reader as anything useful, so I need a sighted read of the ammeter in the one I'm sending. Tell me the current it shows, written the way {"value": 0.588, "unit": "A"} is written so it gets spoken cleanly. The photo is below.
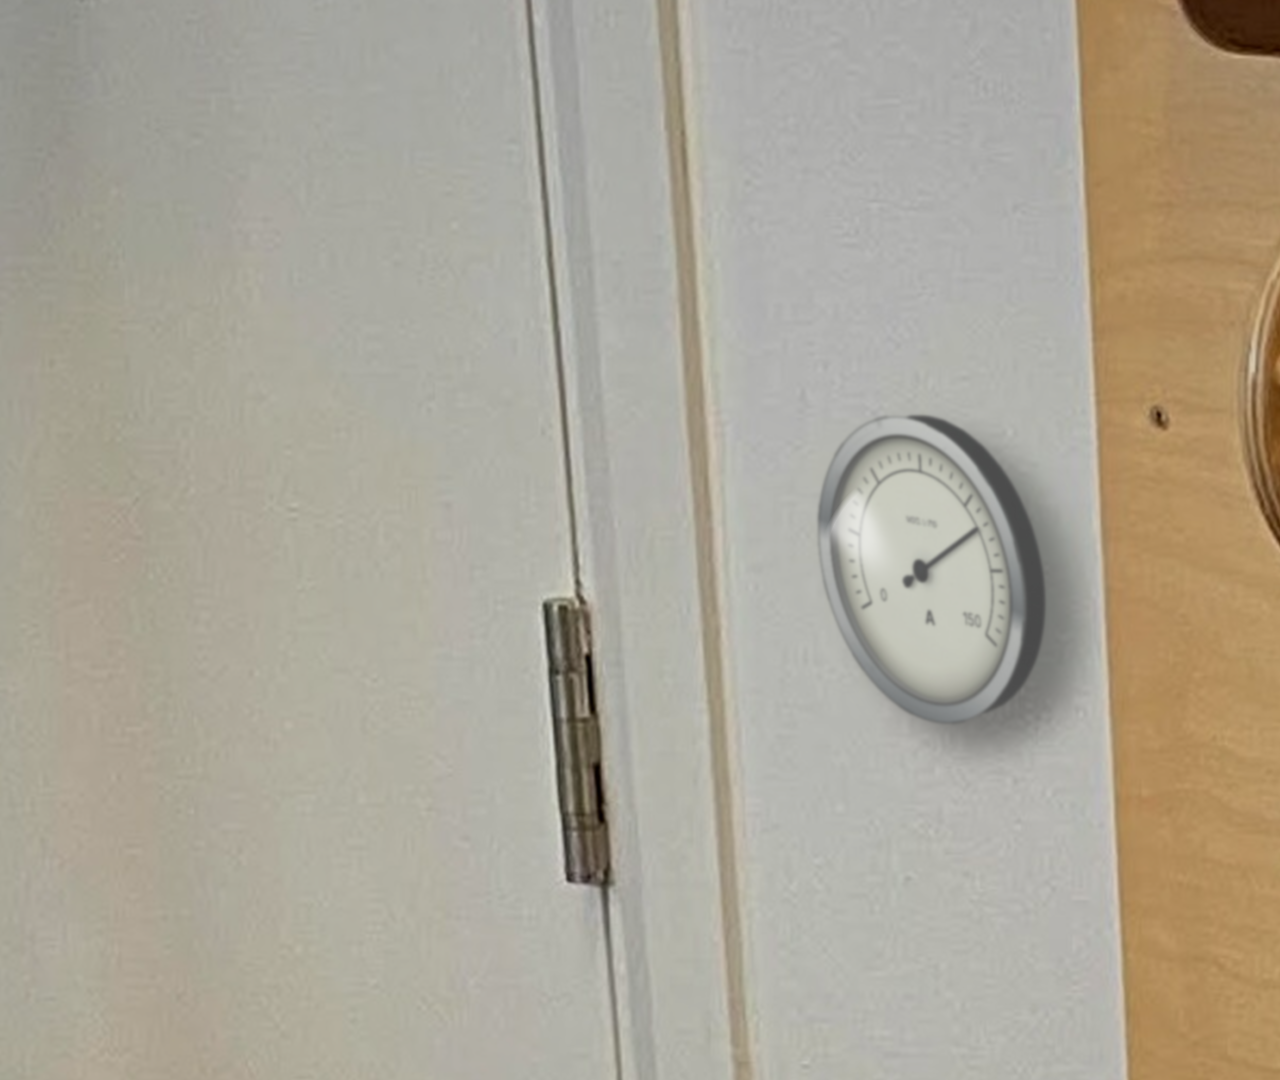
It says {"value": 110, "unit": "A"}
